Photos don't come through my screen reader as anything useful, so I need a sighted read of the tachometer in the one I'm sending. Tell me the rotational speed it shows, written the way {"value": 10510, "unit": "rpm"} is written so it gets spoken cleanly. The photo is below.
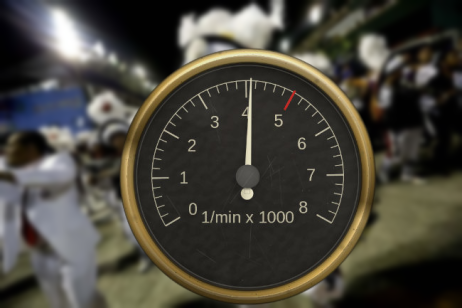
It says {"value": 4100, "unit": "rpm"}
